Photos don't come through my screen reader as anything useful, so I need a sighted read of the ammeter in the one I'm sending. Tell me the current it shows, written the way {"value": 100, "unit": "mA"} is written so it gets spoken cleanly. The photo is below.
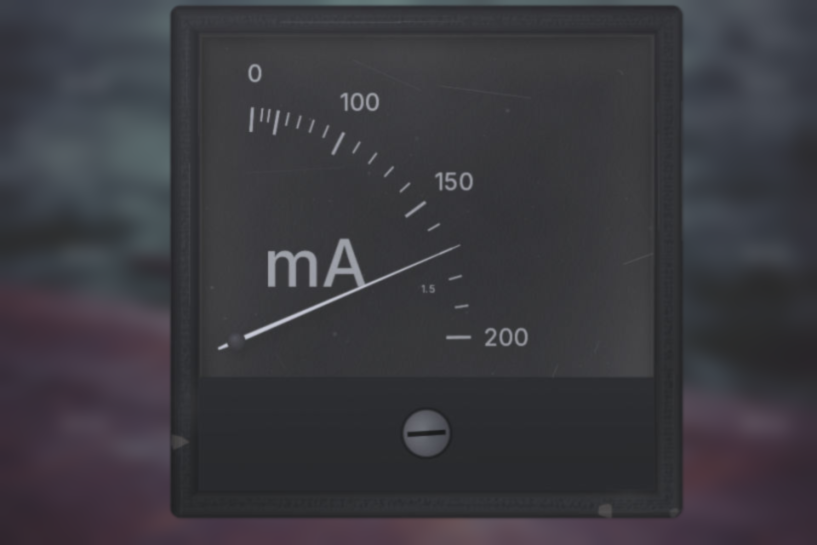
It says {"value": 170, "unit": "mA"}
